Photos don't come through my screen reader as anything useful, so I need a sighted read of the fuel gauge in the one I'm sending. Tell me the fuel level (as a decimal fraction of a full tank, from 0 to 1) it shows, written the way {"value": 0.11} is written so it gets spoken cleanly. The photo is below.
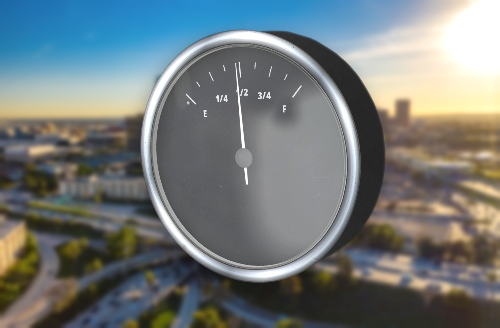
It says {"value": 0.5}
